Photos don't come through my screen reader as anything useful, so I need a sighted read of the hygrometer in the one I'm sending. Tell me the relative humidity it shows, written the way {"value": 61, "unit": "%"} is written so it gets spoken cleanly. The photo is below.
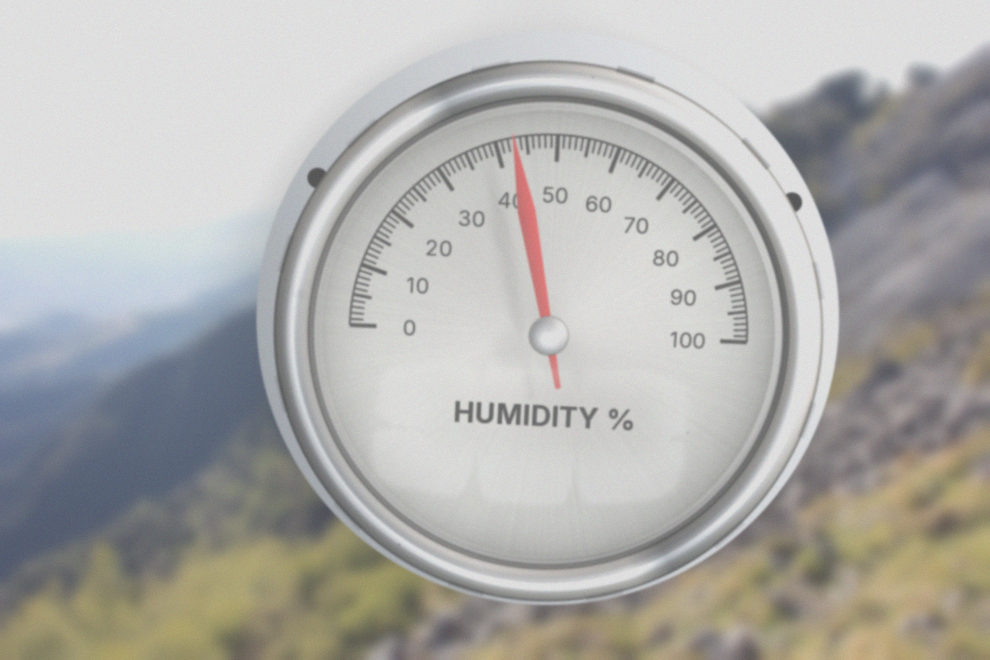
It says {"value": 43, "unit": "%"}
